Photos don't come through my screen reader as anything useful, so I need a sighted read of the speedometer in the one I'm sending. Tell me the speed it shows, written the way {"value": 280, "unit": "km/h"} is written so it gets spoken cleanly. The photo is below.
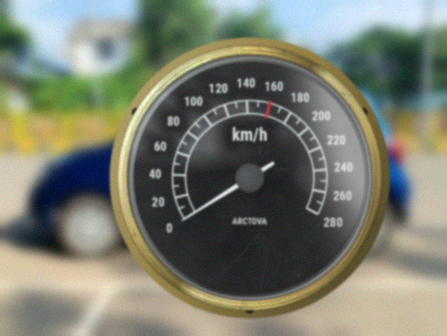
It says {"value": 0, "unit": "km/h"}
